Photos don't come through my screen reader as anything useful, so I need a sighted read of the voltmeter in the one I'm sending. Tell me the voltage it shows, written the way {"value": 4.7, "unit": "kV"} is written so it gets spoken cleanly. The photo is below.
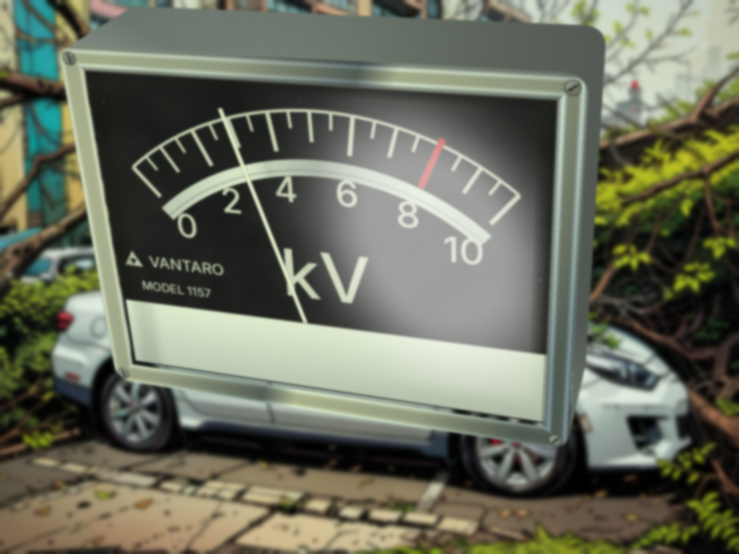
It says {"value": 3, "unit": "kV"}
